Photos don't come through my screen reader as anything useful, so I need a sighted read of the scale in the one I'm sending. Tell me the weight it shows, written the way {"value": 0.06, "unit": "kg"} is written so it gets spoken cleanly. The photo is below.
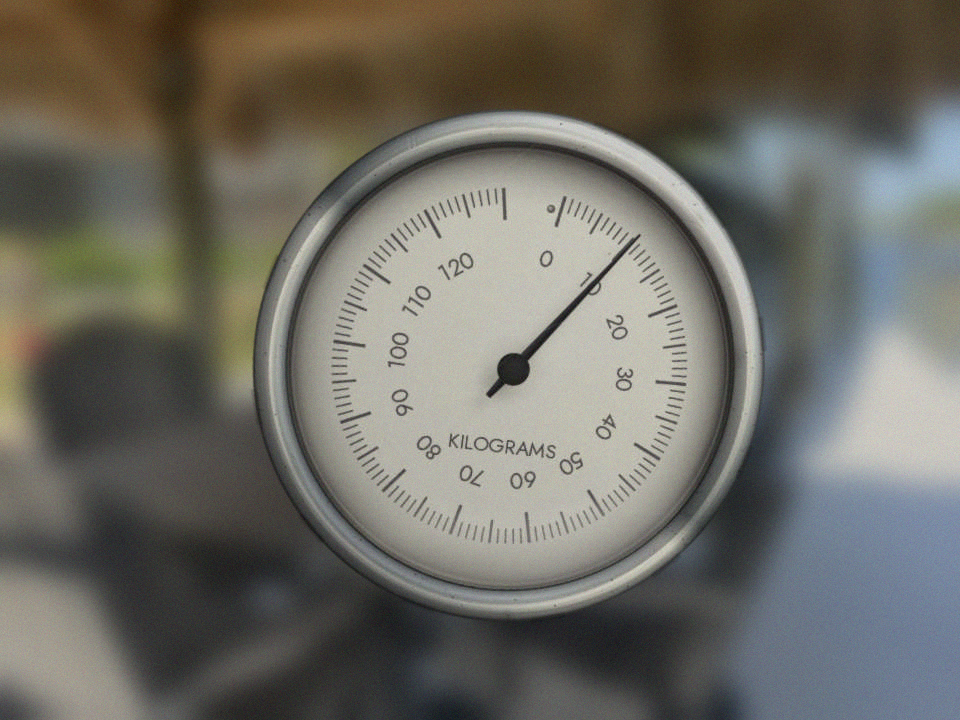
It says {"value": 10, "unit": "kg"}
